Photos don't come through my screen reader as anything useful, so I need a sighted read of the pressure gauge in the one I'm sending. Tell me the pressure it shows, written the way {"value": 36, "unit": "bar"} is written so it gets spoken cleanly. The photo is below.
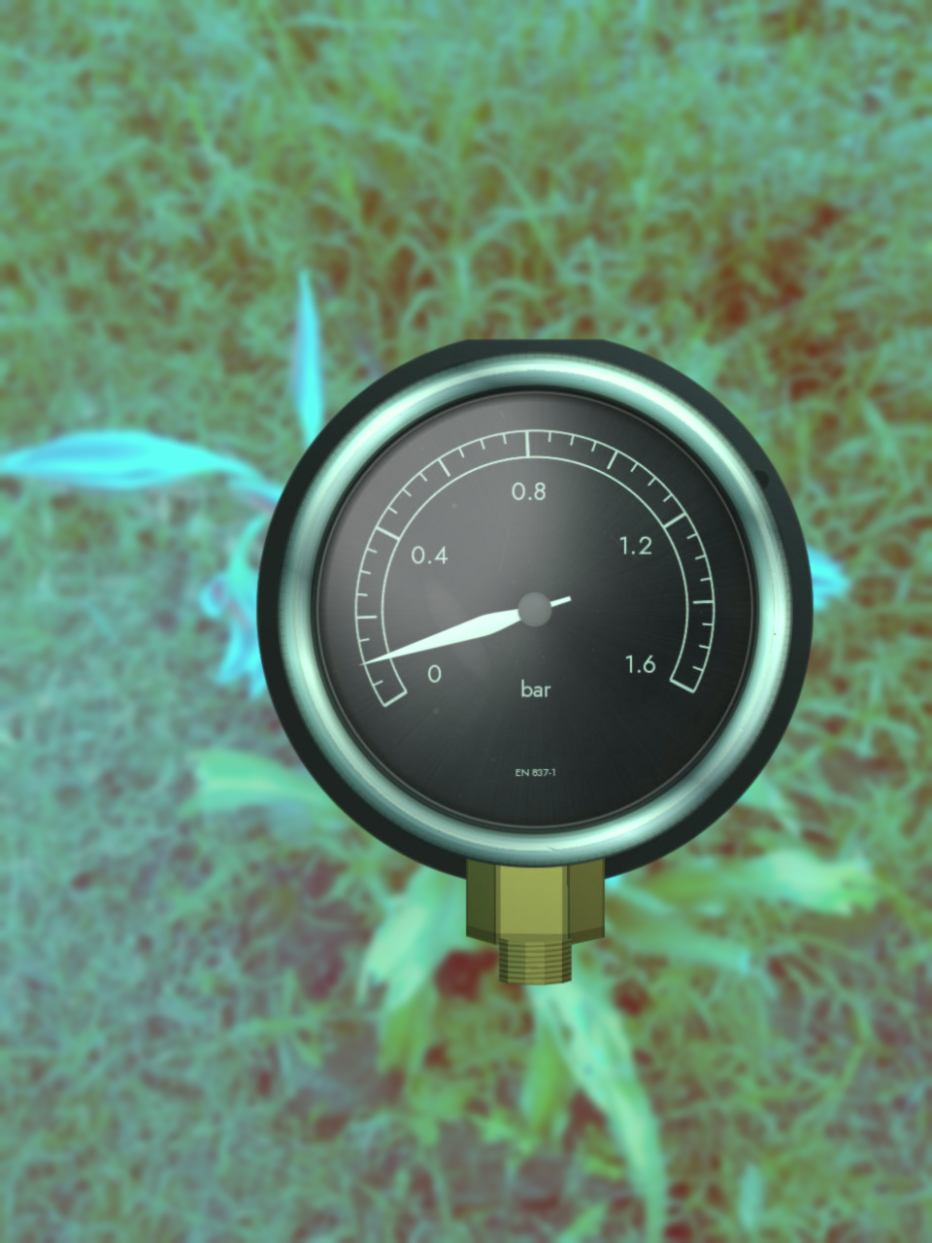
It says {"value": 0.1, "unit": "bar"}
